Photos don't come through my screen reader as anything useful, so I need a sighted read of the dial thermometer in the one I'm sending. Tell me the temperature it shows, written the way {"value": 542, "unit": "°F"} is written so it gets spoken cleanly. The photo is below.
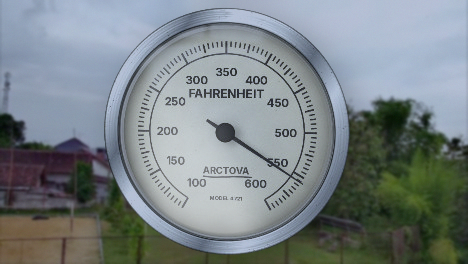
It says {"value": 555, "unit": "°F"}
